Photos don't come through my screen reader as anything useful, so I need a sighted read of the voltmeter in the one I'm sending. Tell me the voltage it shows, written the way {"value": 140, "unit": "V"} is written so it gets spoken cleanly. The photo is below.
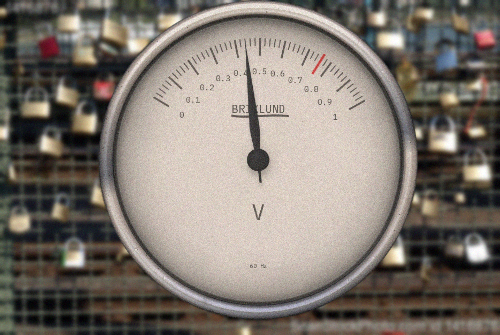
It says {"value": 0.44, "unit": "V"}
